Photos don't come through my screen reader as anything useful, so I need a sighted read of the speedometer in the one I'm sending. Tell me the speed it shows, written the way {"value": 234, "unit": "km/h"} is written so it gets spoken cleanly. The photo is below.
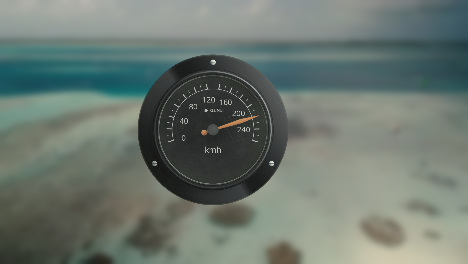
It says {"value": 220, "unit": "km/h"}
